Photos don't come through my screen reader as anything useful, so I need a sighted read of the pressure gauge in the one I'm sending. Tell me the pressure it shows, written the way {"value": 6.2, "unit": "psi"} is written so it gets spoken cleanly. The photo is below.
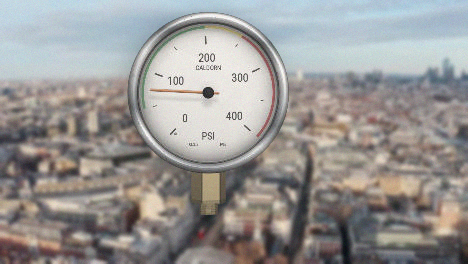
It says {"value": 75, "unit": "psi"}
